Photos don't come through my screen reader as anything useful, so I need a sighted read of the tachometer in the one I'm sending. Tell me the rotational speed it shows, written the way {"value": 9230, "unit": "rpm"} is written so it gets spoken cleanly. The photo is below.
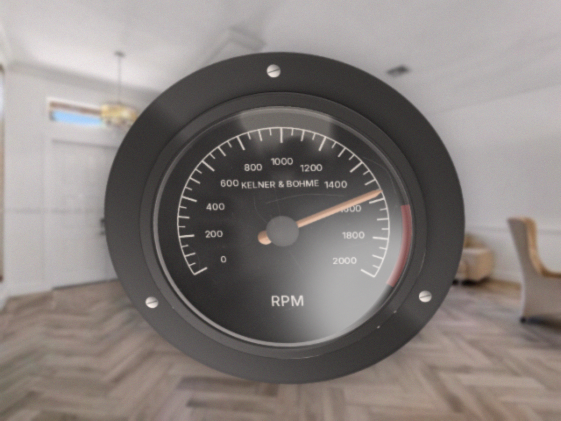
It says {"value": 1550, "unit": "rpm"}
